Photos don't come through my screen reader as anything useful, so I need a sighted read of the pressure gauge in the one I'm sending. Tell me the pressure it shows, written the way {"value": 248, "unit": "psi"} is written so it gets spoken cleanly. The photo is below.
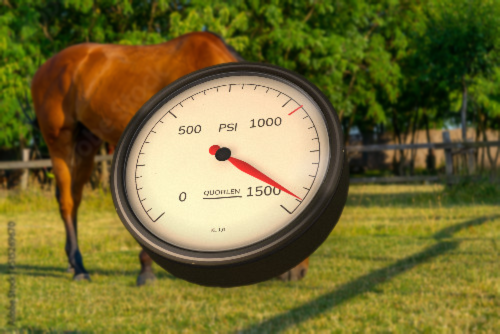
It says {"value": 1450, "unit": "psi"}
